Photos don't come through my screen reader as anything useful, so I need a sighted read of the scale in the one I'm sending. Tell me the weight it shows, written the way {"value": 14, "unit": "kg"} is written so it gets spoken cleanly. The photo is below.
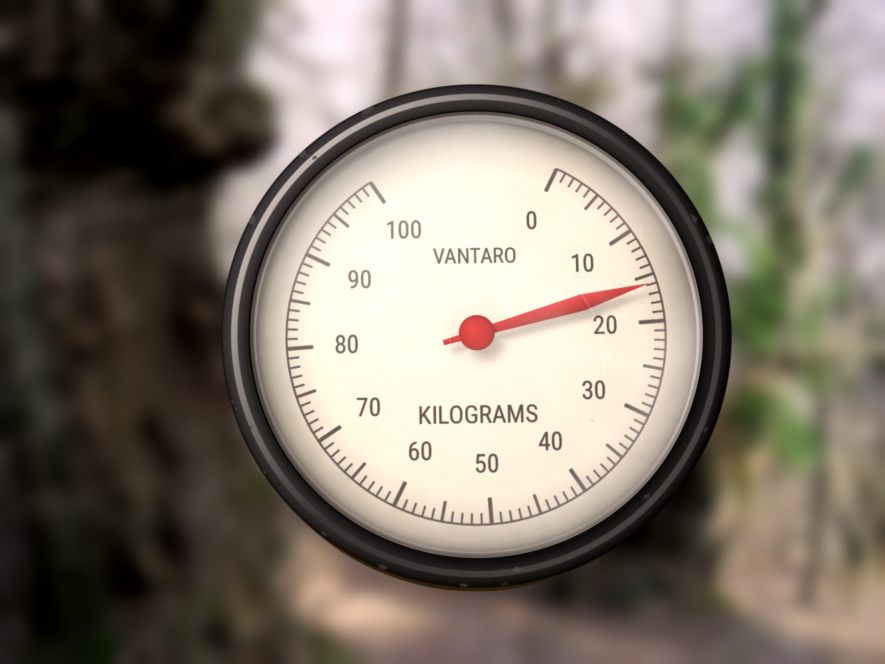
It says {"value": 16, "unit": "kg"}
